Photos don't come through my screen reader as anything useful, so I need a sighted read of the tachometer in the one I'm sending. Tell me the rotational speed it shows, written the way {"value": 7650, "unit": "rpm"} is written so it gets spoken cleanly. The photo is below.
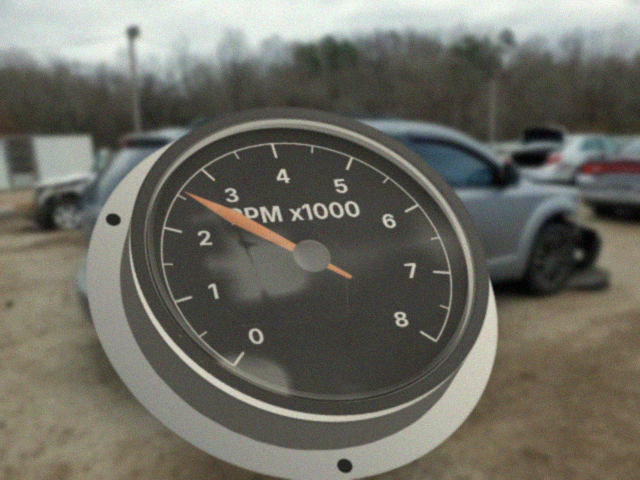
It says {"value": 2500, "unit": "rpm"}
